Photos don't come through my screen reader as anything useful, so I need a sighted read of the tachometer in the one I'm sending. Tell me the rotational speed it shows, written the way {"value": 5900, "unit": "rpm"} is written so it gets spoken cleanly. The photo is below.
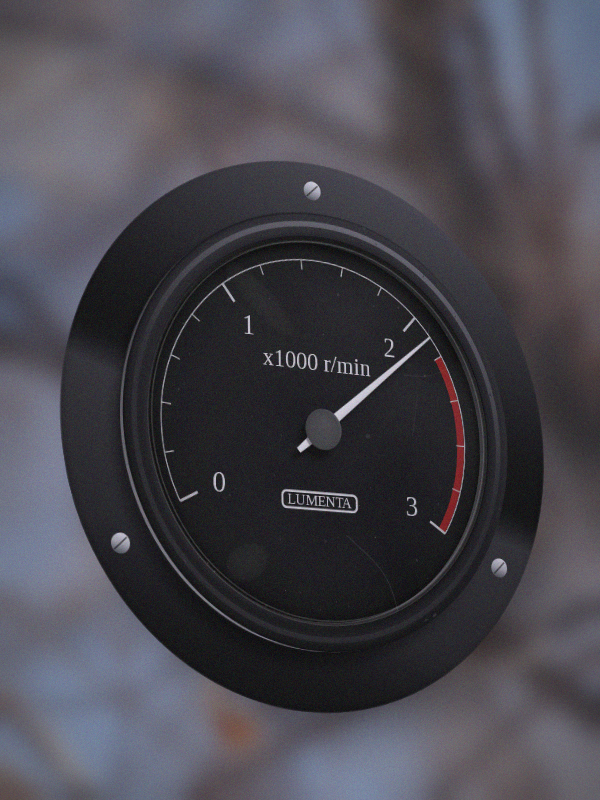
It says {"value": 2100, "unit": "rpm"}
